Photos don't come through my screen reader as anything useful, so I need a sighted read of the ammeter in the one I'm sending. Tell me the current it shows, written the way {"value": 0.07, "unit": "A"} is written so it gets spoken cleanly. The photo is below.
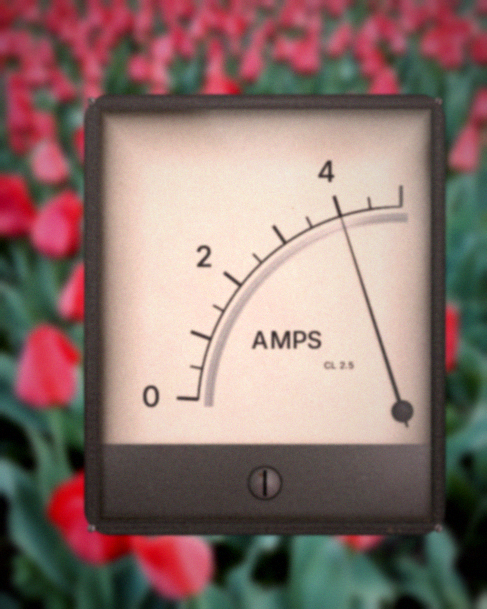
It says {"value": 4, "unit": "A"}
